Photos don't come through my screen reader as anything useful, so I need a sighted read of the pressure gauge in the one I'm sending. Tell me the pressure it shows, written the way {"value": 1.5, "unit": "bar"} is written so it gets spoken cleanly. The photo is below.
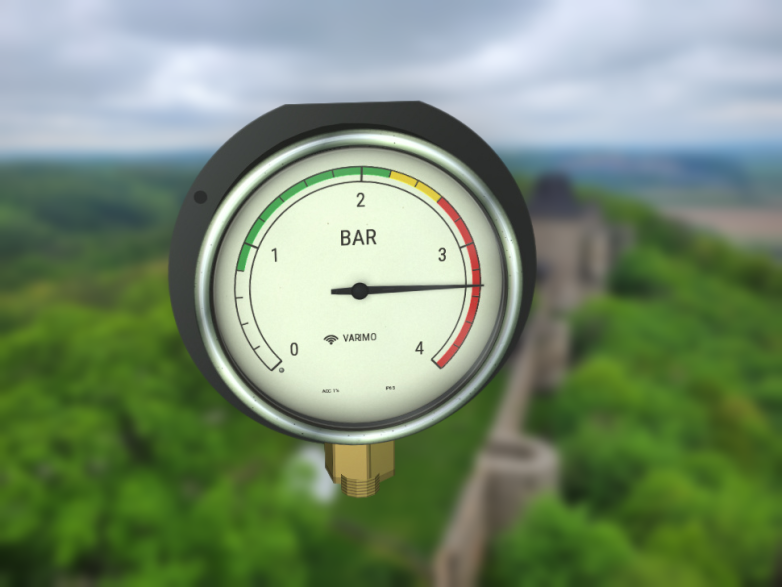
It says {"value": 3.3, "unit": "bar"}
